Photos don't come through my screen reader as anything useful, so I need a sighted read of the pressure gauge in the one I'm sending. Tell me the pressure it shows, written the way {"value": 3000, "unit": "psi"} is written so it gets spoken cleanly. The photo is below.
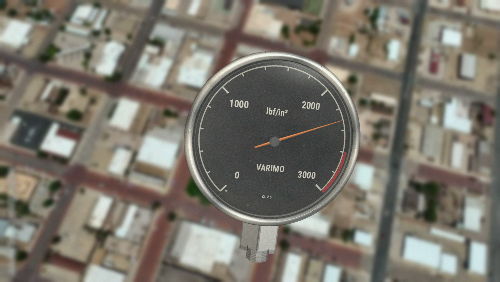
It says {"value": 2300, "unit": "psi"}
